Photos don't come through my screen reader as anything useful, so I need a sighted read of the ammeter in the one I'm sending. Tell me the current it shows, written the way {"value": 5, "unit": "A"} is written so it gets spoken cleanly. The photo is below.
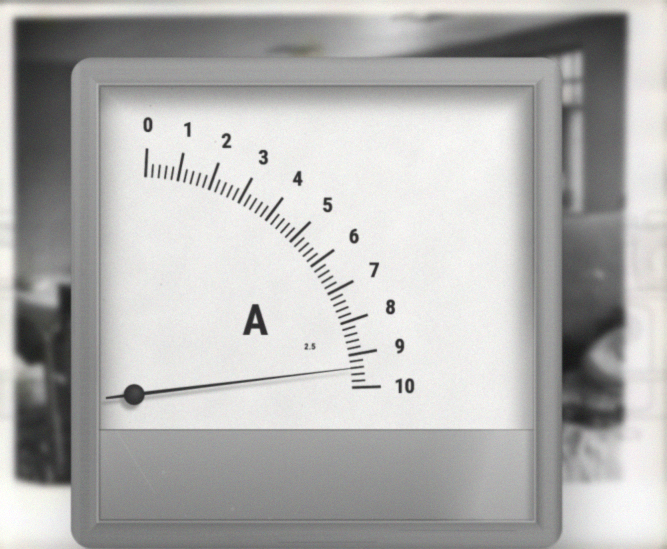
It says {"value": 9.4, "unit": "A"}
